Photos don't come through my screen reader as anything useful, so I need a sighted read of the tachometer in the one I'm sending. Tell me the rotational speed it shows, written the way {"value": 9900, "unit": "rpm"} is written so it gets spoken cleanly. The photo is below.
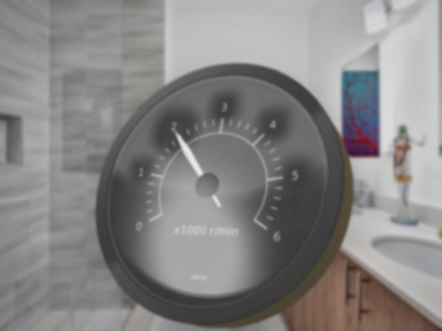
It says {"value": 2000, "unit": "rpm"}
